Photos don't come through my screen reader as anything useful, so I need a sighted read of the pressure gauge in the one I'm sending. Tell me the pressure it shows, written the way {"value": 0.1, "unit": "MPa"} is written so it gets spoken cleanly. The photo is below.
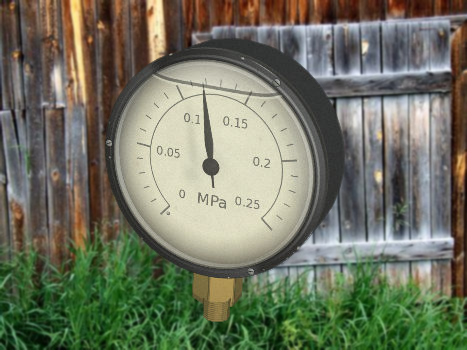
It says {"value": 0.12, "unit": "MPa"}
